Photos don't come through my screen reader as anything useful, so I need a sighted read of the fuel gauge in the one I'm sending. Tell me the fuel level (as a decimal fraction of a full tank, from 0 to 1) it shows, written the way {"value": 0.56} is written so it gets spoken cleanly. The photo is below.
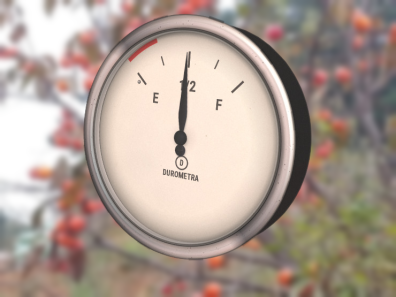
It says {"value": 0.5}
